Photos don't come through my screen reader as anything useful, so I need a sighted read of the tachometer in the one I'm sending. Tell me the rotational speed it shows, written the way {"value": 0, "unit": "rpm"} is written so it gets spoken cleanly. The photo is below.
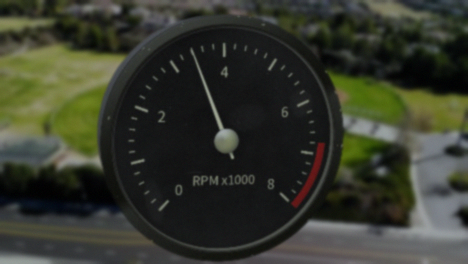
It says {"value": 3400, "unit": "rpm"}
